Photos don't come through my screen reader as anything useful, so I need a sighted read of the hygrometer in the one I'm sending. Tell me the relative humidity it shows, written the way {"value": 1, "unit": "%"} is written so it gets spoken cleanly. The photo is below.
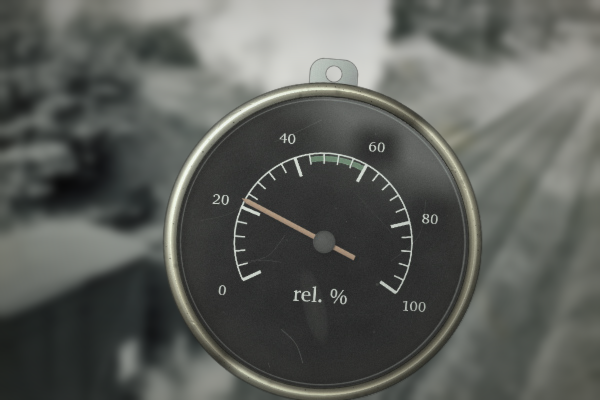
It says {"value": 22, "unit": "%"}
